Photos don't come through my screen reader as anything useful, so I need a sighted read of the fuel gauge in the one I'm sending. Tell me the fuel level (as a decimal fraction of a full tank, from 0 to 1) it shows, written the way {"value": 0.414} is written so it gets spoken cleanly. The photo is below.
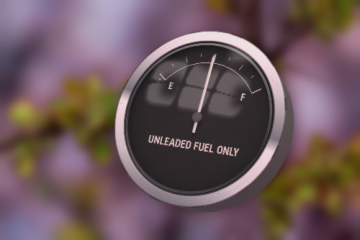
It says {"value": 0.5}
